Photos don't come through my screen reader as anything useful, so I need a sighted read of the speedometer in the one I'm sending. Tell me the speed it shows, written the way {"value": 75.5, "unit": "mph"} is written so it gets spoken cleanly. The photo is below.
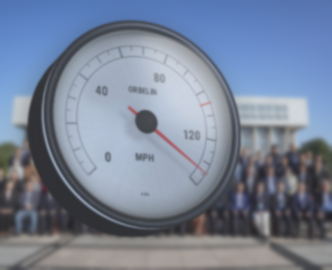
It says {"value": 135, "unit": "mph"}
